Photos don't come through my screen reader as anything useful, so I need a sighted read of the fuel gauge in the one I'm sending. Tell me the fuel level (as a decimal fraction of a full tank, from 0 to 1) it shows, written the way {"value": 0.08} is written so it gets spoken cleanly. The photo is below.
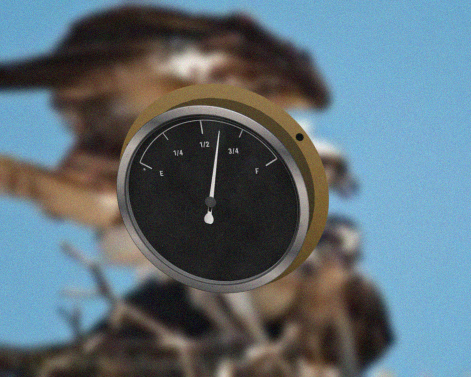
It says {"value": 0.625}
